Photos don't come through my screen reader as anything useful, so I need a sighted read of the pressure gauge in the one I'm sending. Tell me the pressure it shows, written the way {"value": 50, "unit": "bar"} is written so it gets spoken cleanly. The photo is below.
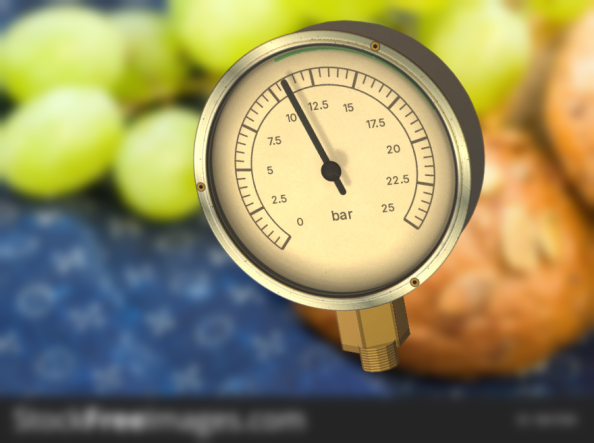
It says {"value": 11, "unit": "bar"}
